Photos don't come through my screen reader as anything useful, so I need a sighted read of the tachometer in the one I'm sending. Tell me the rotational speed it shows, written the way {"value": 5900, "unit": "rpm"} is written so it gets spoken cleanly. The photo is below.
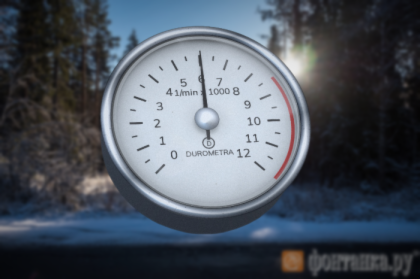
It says {"value": 6000, "unit": "rpm"}
